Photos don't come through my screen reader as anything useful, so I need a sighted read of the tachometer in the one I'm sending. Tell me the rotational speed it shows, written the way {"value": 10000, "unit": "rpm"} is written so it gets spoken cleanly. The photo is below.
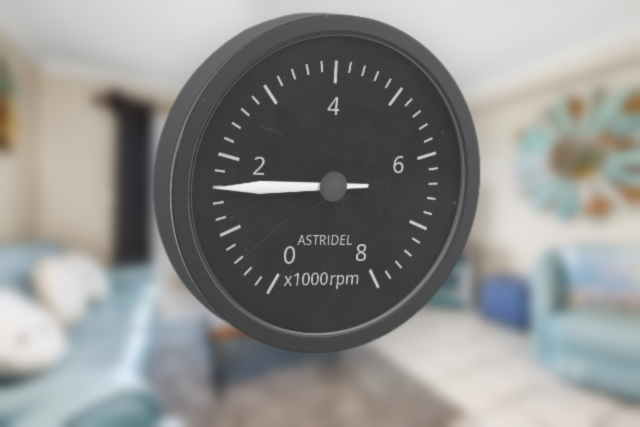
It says {"value": 1600, "unit": "rpm"}
